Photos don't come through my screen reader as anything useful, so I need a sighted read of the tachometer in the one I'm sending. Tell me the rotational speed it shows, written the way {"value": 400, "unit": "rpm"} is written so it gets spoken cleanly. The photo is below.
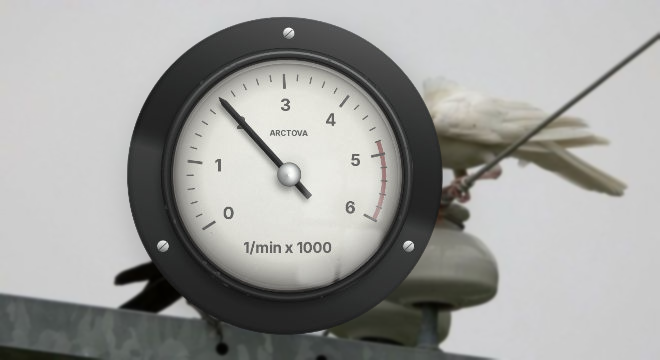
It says {"value": 2000, "unit": "rpm"}
